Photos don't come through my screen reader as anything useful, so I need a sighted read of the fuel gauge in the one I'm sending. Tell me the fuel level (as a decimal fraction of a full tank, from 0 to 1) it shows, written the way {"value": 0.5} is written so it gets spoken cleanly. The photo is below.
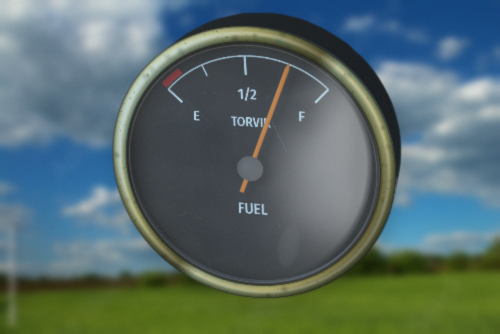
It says {"value": 0.75}
